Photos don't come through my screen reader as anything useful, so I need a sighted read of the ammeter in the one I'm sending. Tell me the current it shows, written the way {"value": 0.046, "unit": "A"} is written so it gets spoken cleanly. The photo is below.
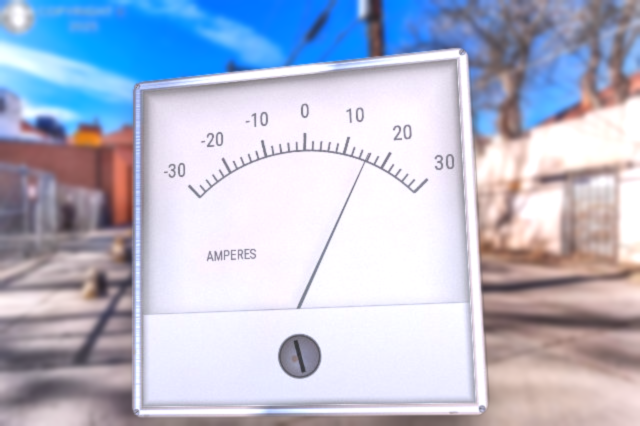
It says {"value": 16, "unit": "A"}
